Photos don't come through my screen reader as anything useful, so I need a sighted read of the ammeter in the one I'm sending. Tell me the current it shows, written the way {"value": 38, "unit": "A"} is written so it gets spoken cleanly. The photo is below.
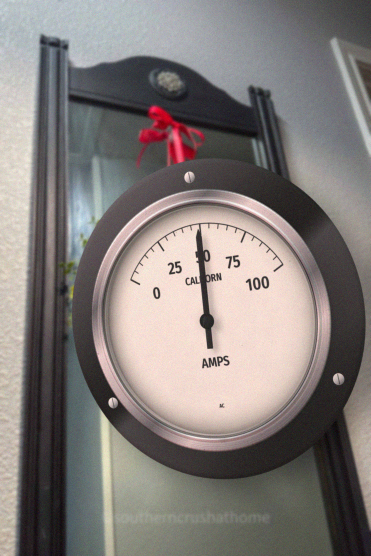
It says {"value": 50, "unit": "A"}
